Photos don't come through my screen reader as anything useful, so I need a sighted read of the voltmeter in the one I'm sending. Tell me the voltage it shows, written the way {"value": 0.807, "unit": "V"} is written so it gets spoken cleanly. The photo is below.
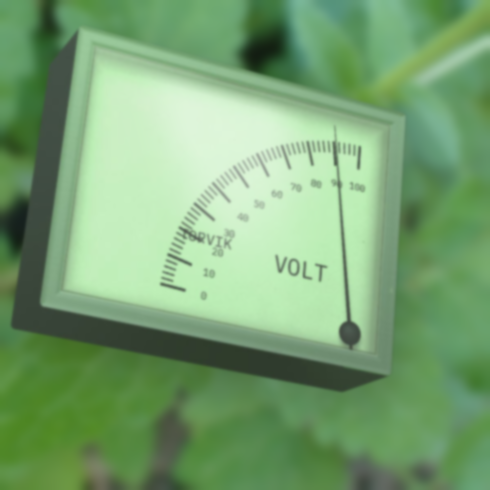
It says {"value": 90, "unit": "V"}
